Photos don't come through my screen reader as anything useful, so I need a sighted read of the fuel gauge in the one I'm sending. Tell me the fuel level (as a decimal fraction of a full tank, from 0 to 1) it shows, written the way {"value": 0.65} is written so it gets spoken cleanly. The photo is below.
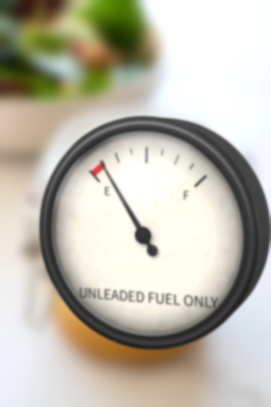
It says {"value": 0.125}
